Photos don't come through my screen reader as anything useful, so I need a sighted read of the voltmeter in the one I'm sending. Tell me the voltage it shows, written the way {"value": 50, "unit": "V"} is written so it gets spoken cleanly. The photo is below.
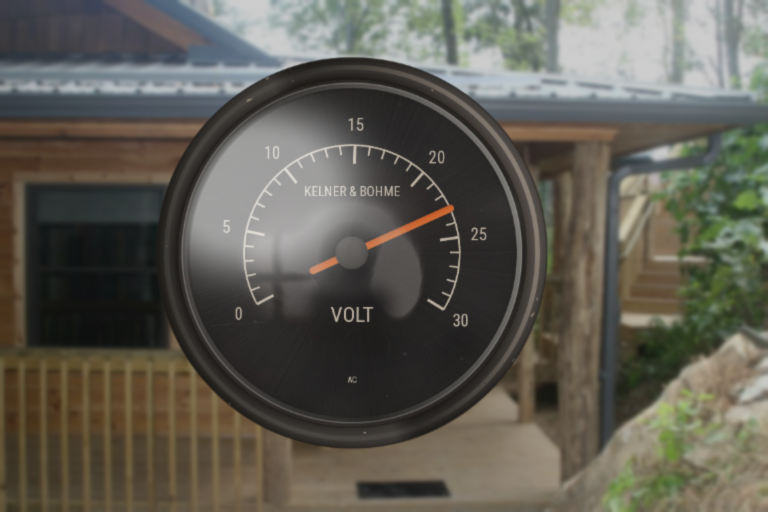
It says {"value": 23, "unit": "V"}
